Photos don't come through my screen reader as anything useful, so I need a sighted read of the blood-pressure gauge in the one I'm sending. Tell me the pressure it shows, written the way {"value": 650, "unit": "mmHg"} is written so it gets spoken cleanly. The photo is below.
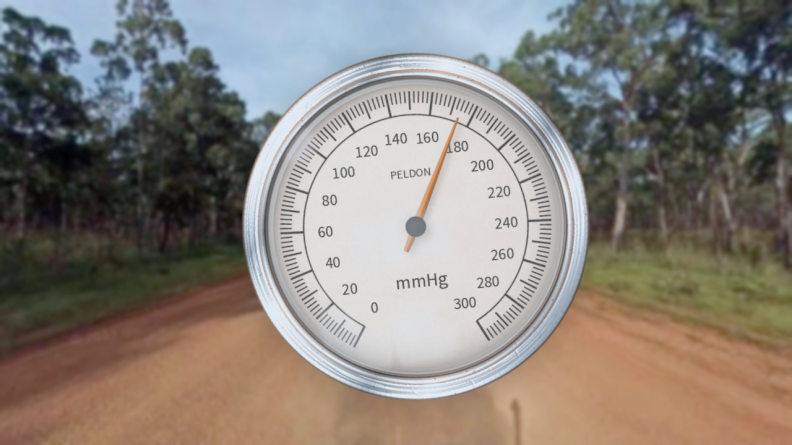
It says {"value": 174, "unit": "mmHg"}
